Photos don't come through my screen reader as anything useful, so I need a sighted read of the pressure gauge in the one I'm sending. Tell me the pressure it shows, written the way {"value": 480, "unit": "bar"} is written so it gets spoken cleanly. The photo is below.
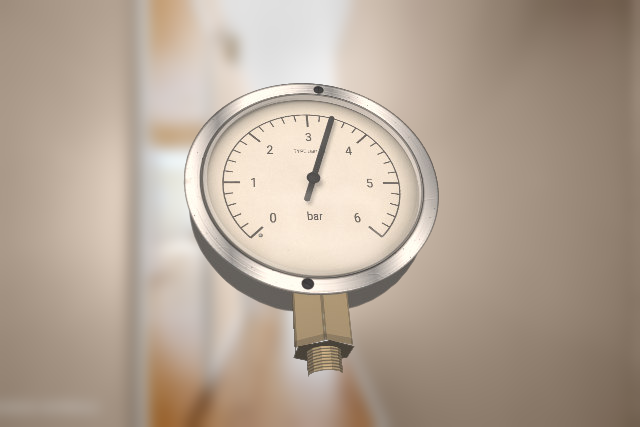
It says {"value": 3.4, "unit": "bar"}
